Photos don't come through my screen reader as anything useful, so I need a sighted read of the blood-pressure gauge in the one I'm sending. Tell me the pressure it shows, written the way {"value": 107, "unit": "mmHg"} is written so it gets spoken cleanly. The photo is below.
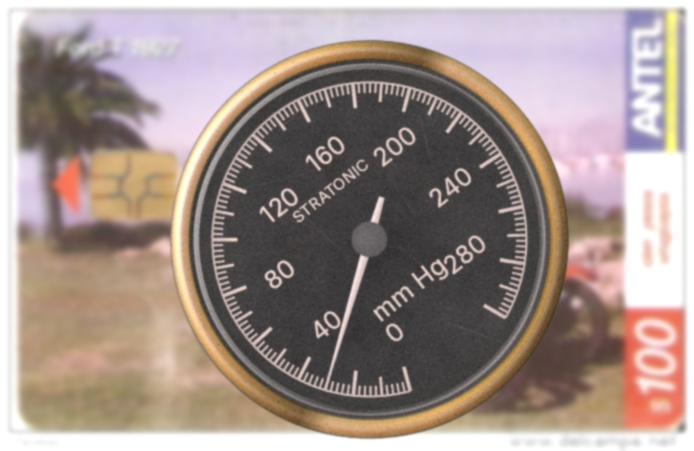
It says {"value": 30, "unit": "mmHg"}
